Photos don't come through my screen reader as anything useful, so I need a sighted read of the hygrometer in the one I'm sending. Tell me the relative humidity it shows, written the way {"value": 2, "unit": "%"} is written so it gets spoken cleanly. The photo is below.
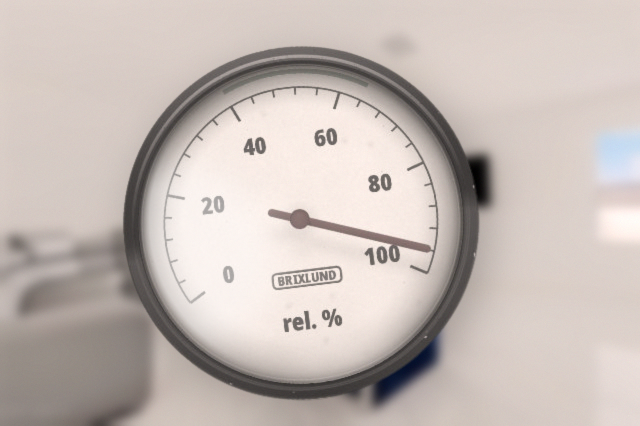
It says {"value": 96, "unit": "%"}
